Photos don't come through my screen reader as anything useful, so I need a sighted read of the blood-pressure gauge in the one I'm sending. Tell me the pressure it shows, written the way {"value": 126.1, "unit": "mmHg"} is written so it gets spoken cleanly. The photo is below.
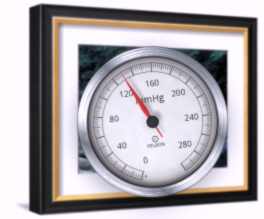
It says {"value": 130, "unit": "mmHg"}
